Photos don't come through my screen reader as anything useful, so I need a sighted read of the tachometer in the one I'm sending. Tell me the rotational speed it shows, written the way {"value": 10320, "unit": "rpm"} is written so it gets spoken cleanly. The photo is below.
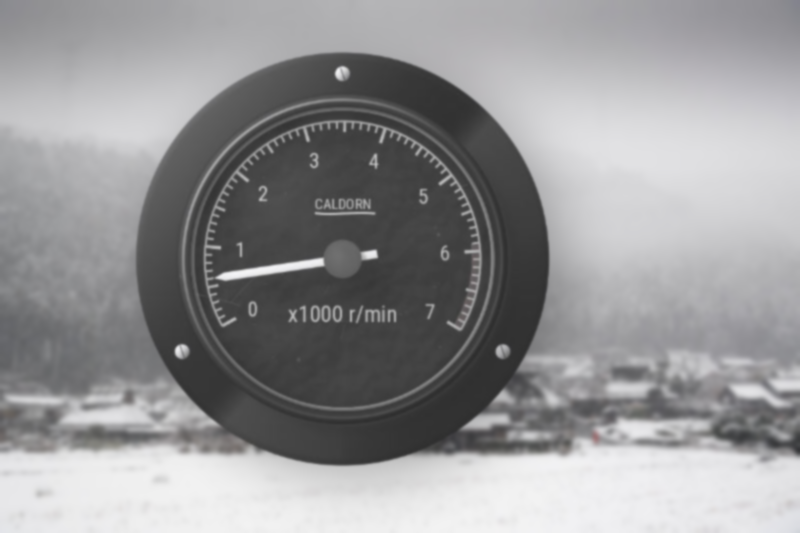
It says {"value": 600, "unit": "rpm"}
